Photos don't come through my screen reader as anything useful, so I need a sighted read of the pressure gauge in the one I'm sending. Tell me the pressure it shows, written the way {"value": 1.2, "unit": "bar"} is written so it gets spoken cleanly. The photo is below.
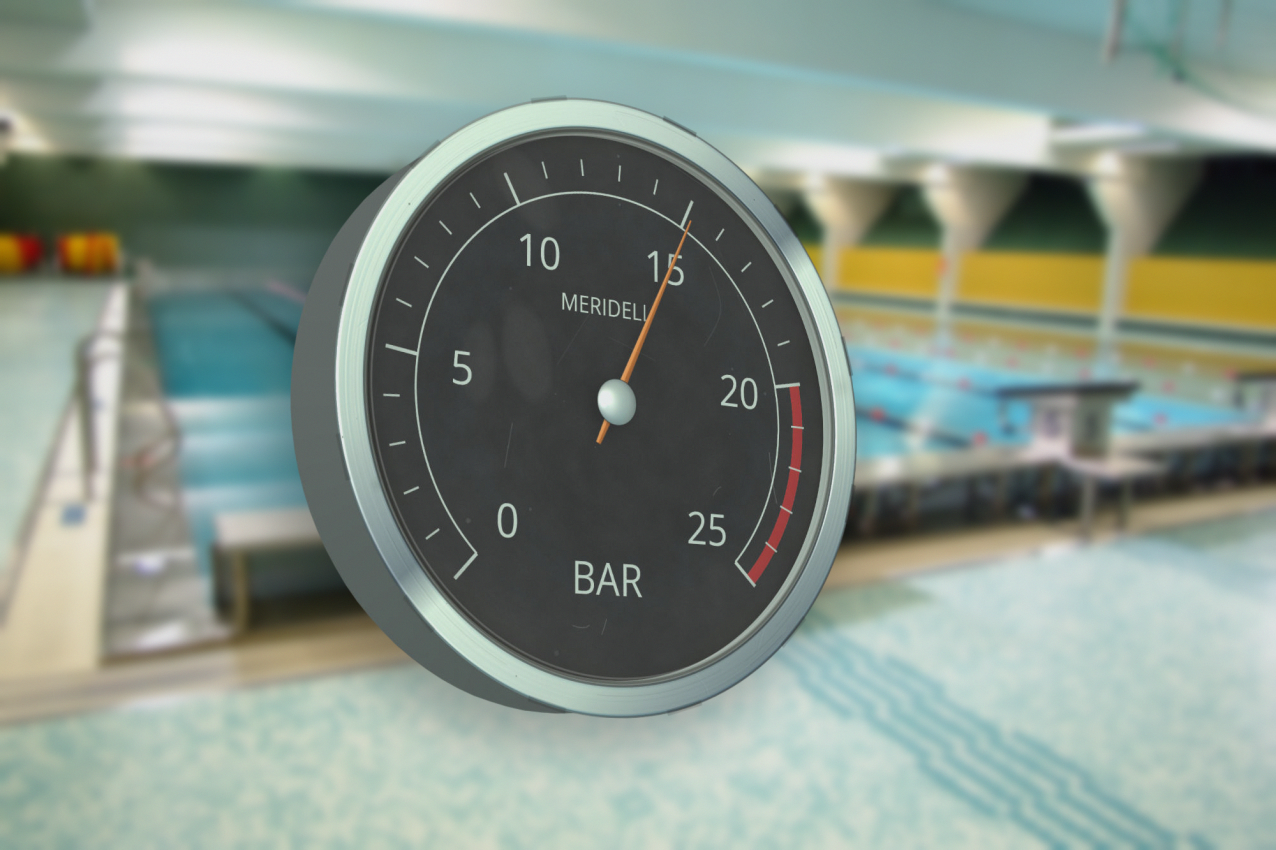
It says {"value": 15, "unit": "bar"}
